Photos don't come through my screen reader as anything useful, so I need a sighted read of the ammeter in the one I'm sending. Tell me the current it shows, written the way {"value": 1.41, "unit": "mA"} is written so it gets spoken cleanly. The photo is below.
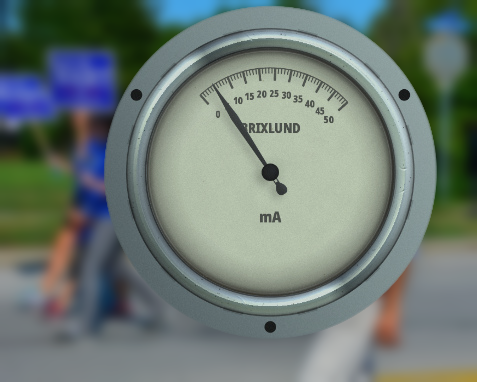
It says {"value": 5, "unit": "mA"}
